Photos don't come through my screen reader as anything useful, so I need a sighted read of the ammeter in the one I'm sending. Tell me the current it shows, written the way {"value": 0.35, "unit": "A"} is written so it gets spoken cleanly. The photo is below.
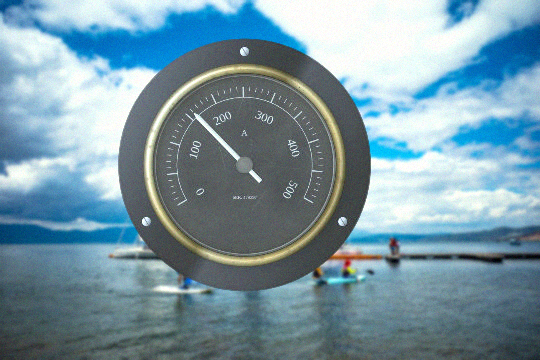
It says {"value": 160, "unit": "A"}
